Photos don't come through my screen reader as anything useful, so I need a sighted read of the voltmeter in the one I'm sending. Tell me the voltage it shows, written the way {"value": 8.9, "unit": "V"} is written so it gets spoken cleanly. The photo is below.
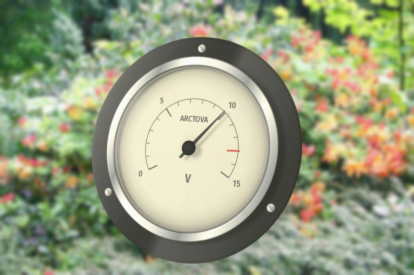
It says {"value": 10, "unit": "V"}
